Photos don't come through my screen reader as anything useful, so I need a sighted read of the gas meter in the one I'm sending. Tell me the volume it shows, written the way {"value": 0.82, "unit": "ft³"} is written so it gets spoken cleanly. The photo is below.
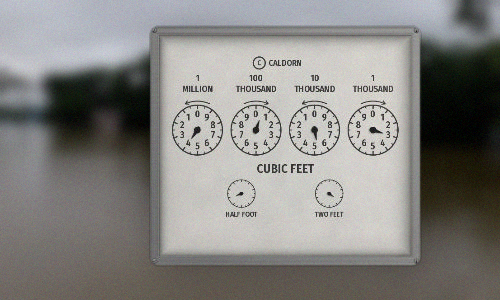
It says {"value": 405300, "unit": "ft³"}
